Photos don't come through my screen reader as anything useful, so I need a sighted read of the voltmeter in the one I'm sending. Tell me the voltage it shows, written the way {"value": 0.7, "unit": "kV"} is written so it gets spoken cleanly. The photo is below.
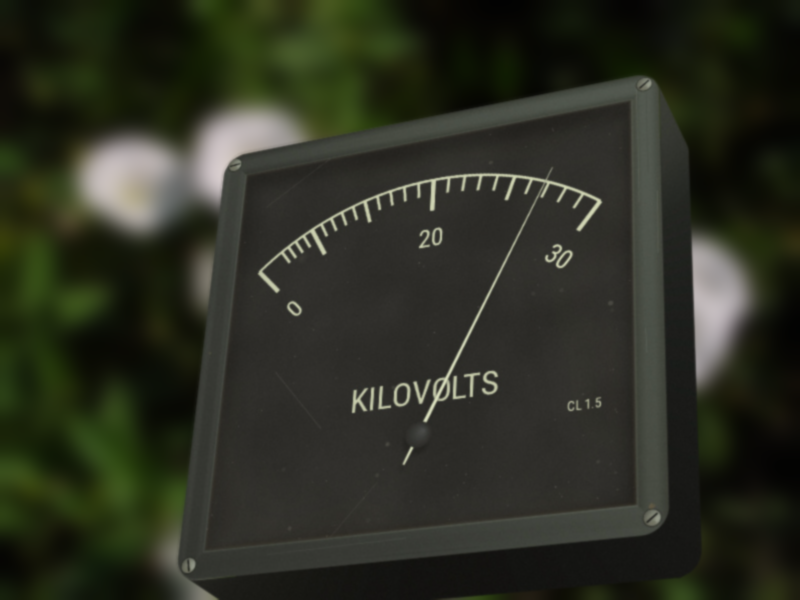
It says {"value": 27, "unit": "kV"}
